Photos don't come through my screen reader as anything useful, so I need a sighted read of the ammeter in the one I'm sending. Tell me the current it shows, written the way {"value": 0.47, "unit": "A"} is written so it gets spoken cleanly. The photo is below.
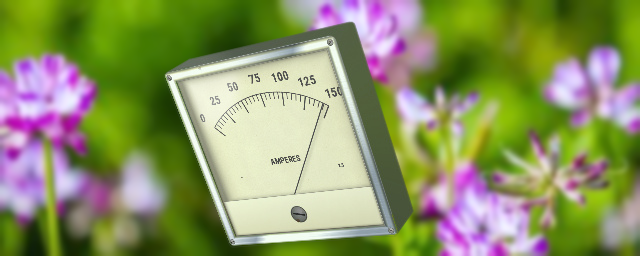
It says {"value": 145, "unit": "A"}
